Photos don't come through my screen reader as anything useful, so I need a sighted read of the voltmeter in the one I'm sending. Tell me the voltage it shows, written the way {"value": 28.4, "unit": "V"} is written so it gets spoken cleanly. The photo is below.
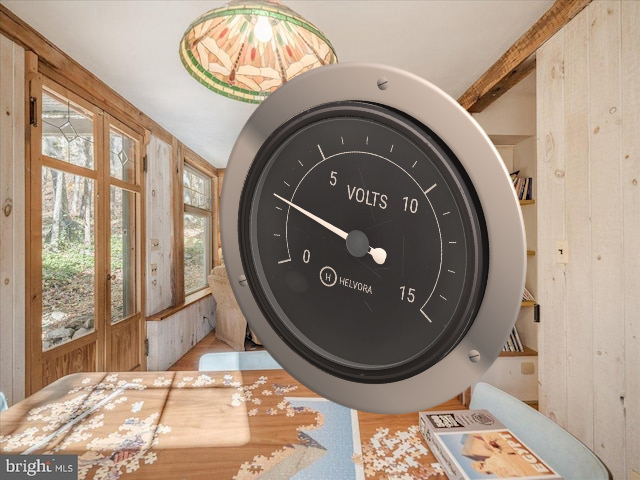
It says {"value": 2.5, "unit": "V"}
